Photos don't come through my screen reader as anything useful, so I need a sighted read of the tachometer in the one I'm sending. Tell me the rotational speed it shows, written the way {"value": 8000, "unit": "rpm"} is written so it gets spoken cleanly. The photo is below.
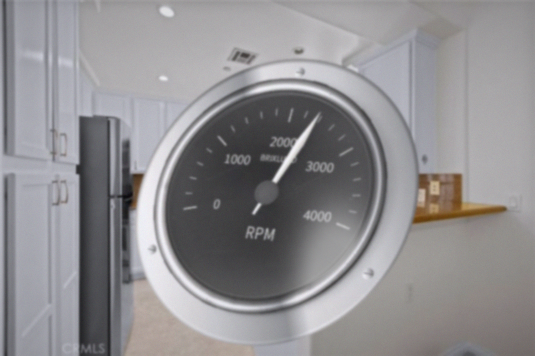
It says {"value": 2400, "unit": "rpm"}
